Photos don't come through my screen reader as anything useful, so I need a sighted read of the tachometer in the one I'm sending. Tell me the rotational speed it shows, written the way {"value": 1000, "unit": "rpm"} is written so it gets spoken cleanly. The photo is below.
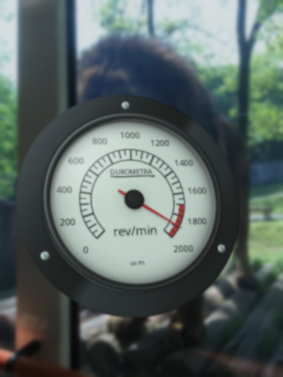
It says {"value": 1900, "unit": "rpm"}
